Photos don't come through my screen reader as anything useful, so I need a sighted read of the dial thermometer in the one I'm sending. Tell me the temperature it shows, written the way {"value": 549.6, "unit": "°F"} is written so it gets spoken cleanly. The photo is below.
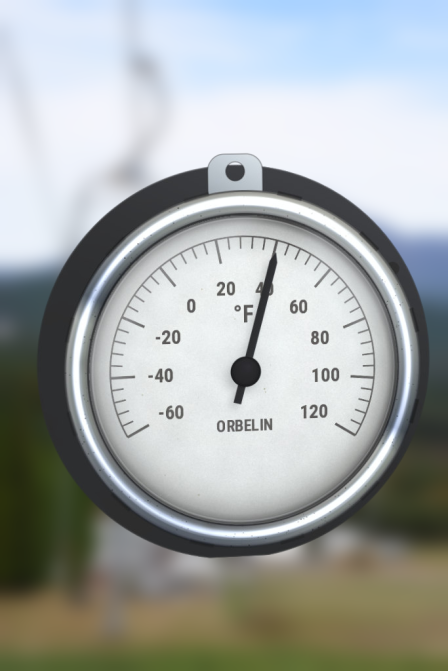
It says {"value": 40, "unit": "°F"}
